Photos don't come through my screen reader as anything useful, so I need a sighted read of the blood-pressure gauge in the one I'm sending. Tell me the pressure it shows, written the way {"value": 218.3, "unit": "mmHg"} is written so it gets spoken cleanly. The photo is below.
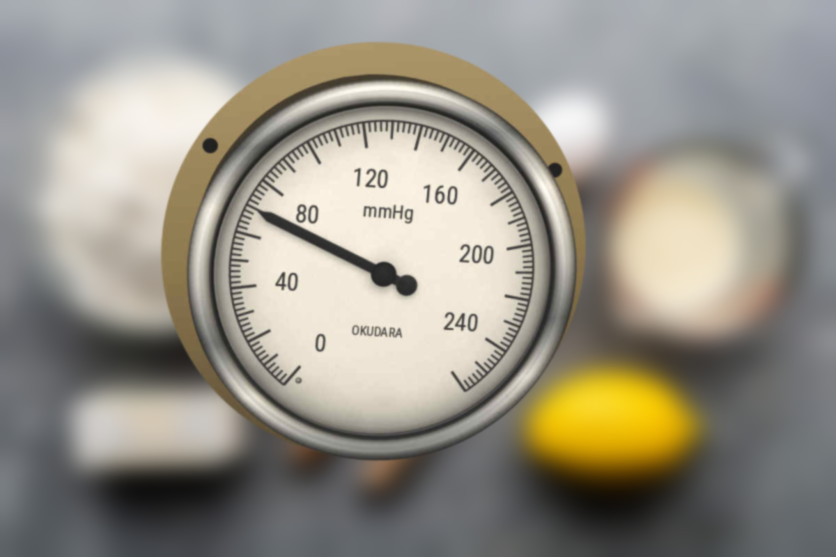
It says {"value": 70, "unit": "mmHg"}
